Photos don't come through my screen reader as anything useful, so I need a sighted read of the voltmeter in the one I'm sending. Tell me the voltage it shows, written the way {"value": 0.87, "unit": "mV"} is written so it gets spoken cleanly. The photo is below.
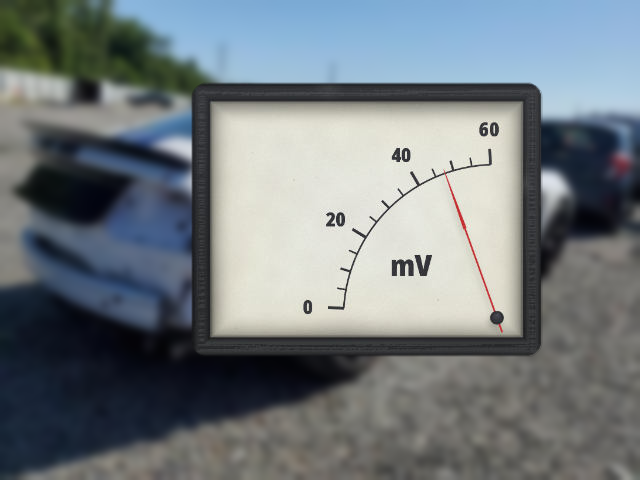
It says {"value": 47.5, "unit": "mV"}
